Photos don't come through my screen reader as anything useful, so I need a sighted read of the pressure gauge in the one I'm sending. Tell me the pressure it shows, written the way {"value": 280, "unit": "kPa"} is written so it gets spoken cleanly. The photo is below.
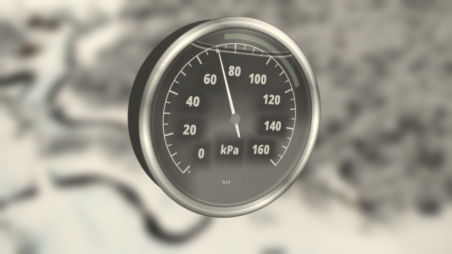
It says {"value": 70, "unit": "kPa"}
